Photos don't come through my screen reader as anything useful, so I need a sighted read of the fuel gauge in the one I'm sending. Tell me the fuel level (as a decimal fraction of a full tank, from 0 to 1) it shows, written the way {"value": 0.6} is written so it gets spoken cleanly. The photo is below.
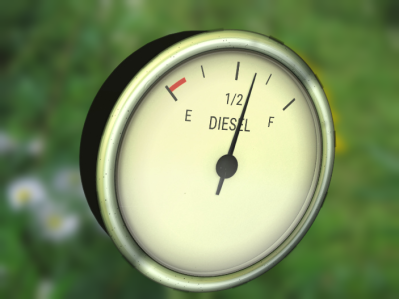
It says {"value": 0.625}
